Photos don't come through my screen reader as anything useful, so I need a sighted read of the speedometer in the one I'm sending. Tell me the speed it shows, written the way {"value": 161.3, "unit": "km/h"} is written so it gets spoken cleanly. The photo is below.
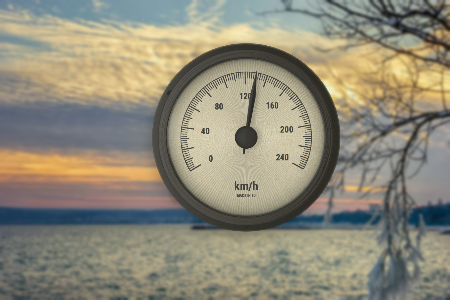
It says {"value": 130, "unit": "km/h"}
